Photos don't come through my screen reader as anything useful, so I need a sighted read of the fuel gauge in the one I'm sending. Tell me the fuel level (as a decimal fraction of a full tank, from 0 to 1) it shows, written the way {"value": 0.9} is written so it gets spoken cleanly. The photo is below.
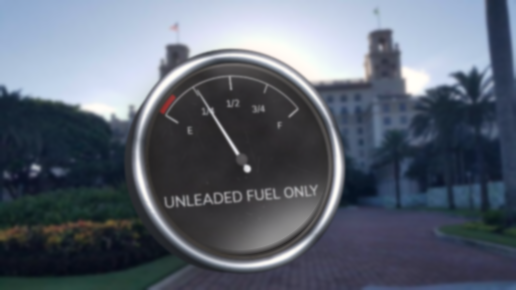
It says {"value": 0.25}
